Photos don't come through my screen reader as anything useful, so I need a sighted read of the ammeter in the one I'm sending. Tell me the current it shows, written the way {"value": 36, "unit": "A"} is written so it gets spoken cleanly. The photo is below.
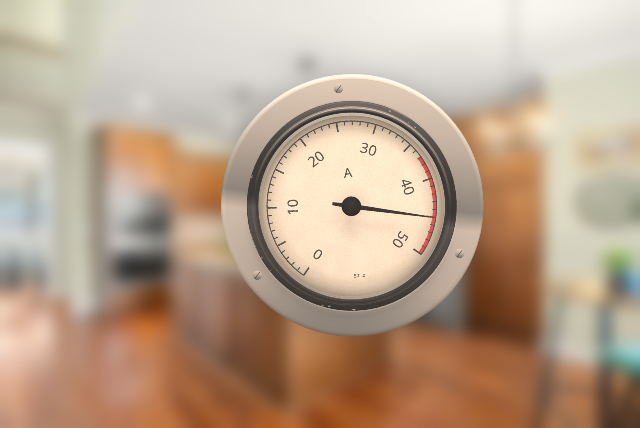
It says {"value": 45, "unit": "A"}
